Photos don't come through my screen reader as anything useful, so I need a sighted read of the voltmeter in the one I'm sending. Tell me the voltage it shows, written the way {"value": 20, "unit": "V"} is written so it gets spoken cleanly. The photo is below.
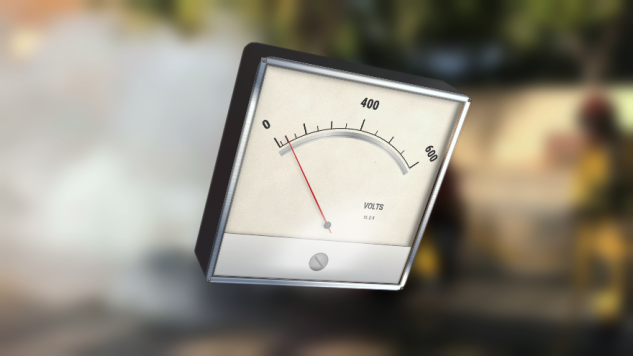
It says {"value": 100, "unit": "V"}
